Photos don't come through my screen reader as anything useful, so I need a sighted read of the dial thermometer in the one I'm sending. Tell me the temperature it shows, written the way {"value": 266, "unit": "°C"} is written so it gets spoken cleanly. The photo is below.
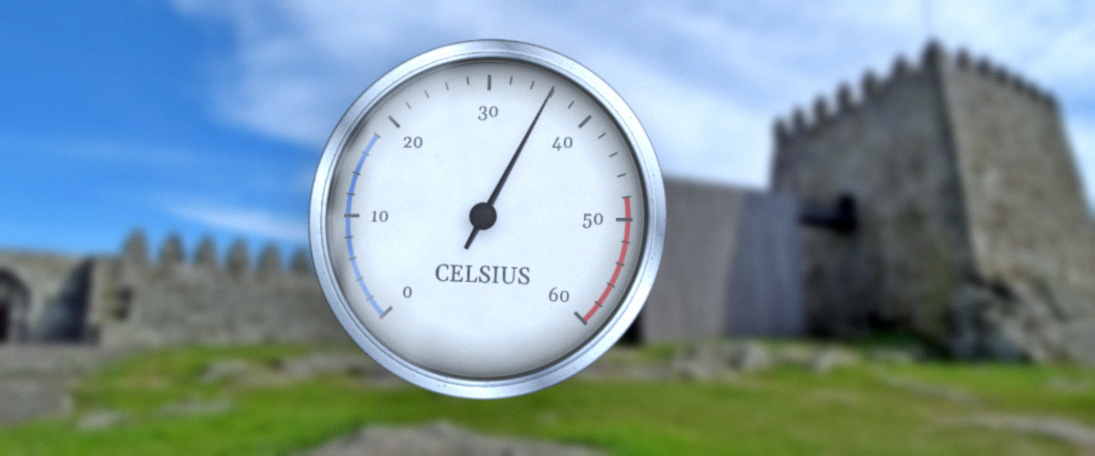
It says {"value": 36, "unit": "°C"}
